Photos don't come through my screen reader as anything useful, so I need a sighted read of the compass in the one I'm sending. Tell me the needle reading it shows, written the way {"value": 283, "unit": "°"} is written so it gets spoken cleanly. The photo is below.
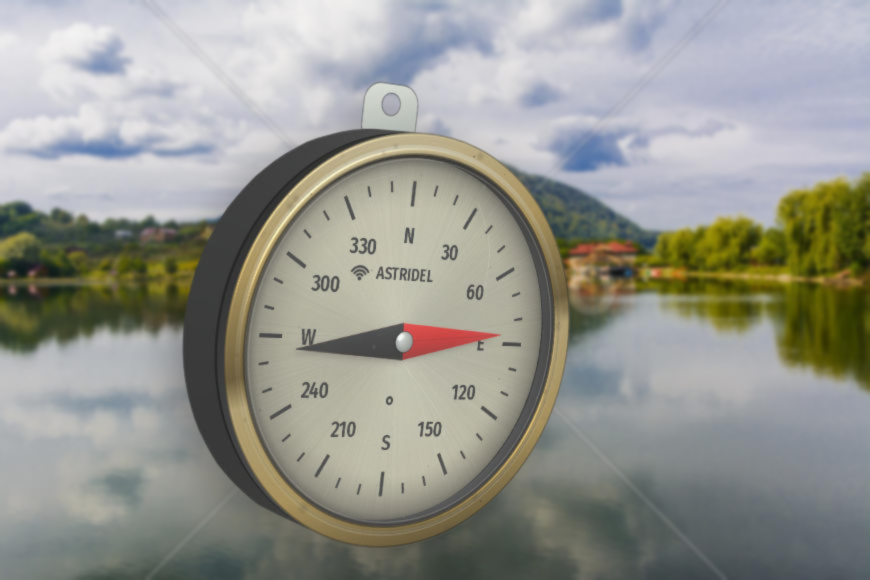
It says {"value": 85, "unit": "°"}
